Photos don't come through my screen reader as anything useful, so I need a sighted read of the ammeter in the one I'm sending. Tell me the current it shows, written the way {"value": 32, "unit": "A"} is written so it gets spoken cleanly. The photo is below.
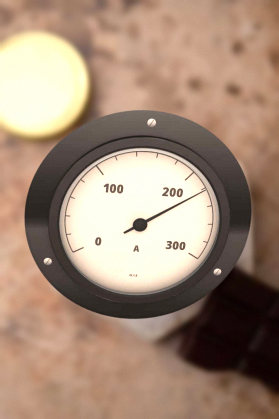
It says {"value": 220, "unit": "A"}
